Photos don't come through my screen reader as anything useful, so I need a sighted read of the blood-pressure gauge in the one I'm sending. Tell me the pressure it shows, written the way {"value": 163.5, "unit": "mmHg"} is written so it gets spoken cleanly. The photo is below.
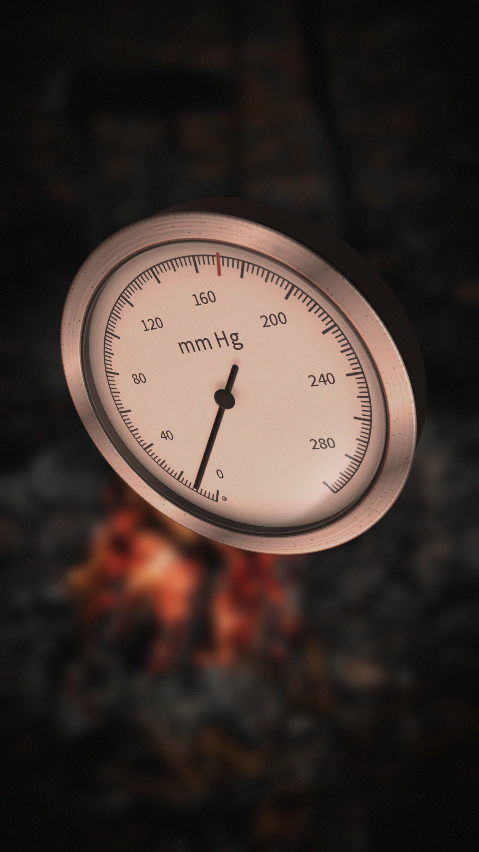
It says {"value": 10, "unit": "mmHg"}
